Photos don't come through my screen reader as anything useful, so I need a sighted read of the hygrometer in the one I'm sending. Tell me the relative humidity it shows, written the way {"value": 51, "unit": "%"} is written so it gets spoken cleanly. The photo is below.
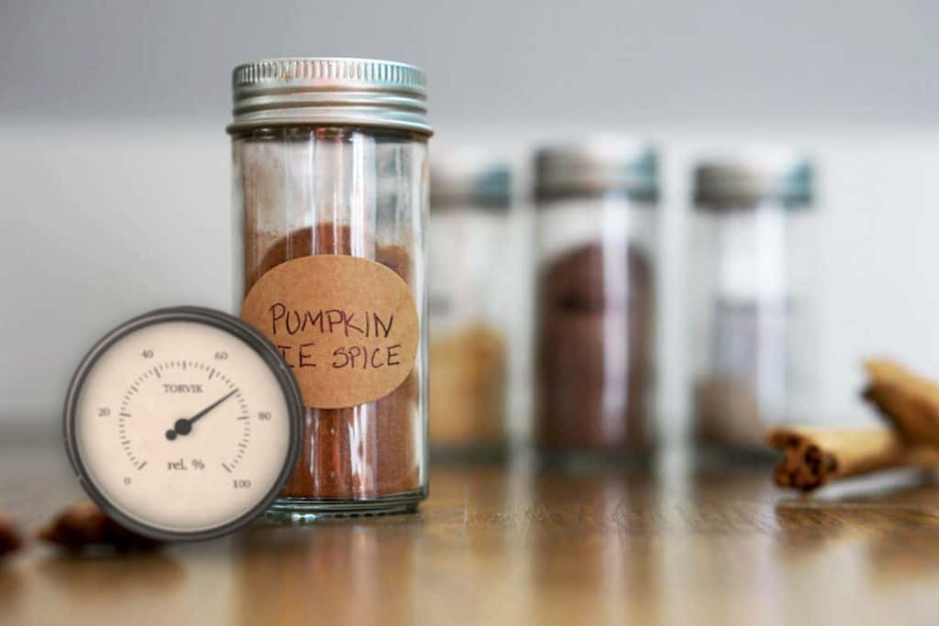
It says {"value": 70, "unit": "%"}
